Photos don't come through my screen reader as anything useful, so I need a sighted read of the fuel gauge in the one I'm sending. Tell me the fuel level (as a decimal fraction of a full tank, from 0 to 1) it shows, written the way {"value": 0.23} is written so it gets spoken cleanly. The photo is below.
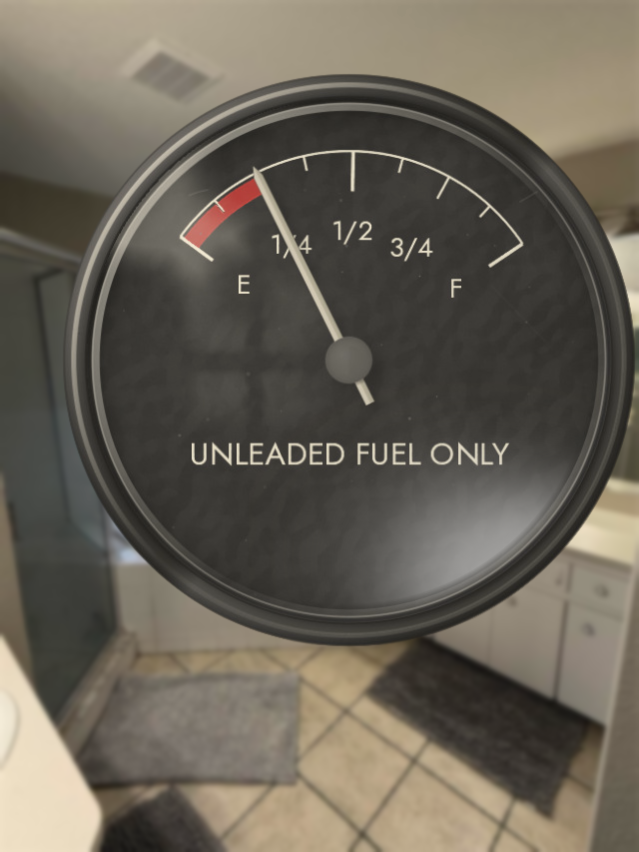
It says {"value": 0.25}
